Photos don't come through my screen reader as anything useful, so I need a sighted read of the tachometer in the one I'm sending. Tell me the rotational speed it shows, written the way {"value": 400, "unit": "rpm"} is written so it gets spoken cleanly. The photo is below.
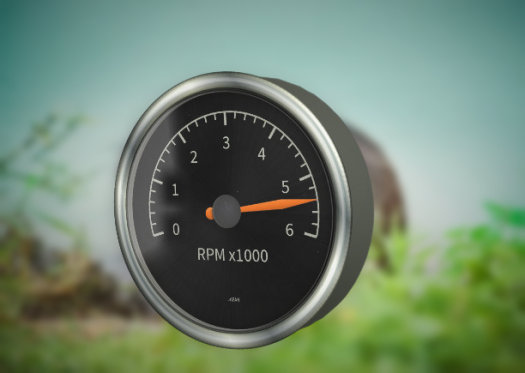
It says {"value": 5400, "unit": "rpm"}
